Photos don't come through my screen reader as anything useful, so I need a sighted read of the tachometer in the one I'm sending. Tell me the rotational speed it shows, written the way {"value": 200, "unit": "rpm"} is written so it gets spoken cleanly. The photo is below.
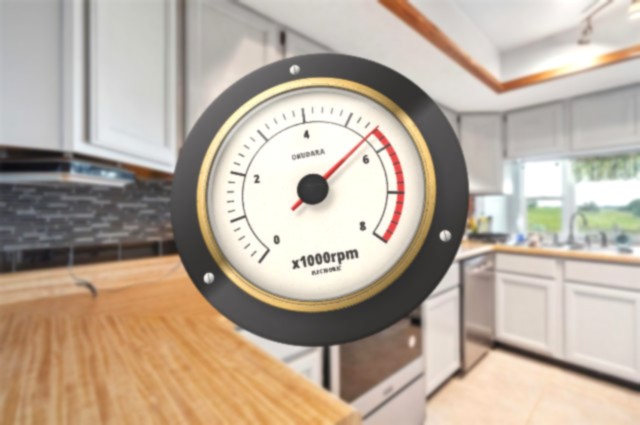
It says {"value": 5600, "unit": "rpm"}
